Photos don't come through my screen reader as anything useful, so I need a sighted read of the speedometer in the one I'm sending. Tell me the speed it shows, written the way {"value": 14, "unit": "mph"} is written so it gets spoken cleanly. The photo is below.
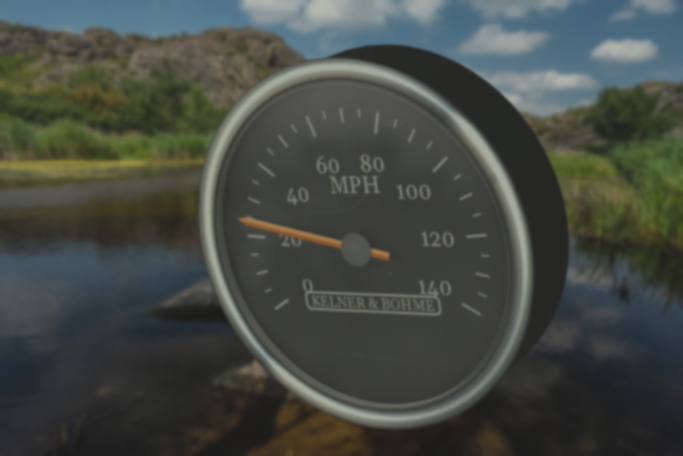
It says {"value": 25, "unit": "mph"}
